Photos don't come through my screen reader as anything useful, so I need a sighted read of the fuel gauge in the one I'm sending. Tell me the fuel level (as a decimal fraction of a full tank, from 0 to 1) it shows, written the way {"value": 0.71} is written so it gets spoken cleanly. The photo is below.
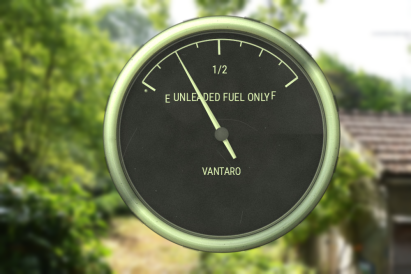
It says {"value": 0.25}
